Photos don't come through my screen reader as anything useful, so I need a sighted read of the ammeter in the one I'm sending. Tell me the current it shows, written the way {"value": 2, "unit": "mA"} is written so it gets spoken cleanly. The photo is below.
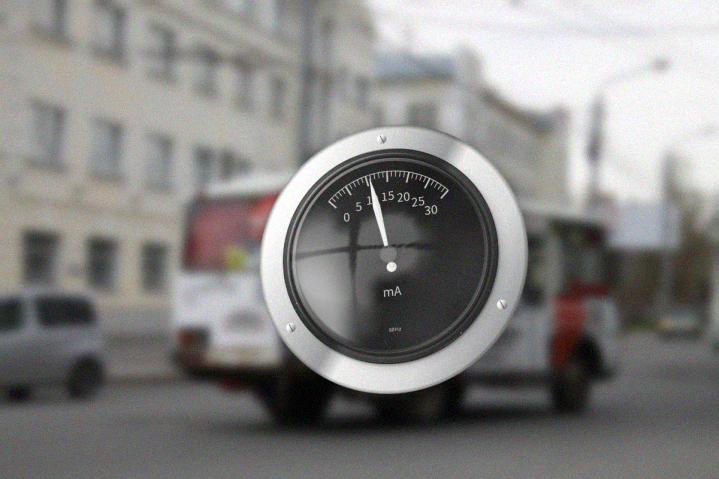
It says {"value": 11, "unit": "mA"}
